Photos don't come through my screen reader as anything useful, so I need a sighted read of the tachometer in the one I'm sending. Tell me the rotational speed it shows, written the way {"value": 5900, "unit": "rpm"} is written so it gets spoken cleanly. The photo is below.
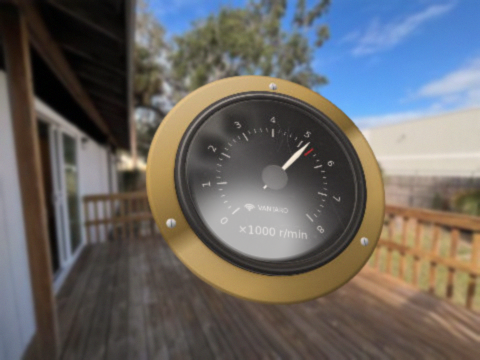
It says {"value": 5200, "unit": "rpm"}
